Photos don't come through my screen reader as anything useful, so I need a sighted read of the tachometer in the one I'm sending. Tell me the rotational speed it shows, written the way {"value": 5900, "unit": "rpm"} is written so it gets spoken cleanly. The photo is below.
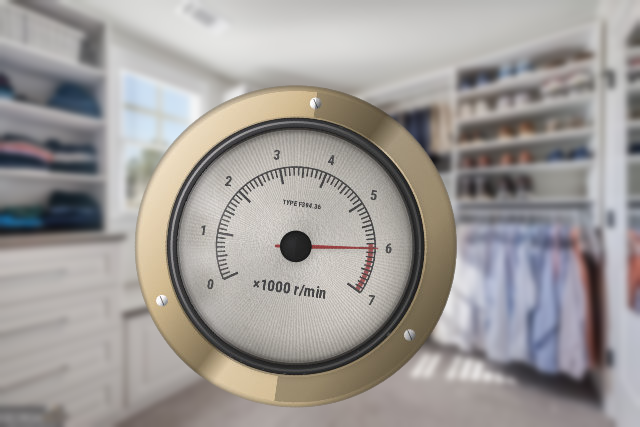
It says {"value": 6000, "unit": "rpm"}
